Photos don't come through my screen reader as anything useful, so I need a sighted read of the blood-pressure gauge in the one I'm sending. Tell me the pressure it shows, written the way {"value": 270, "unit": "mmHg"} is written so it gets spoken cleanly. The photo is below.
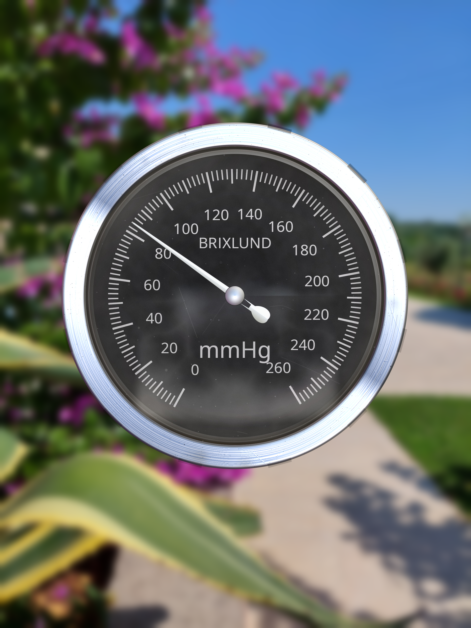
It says {"value": 84, "unit": "mmHg"}
